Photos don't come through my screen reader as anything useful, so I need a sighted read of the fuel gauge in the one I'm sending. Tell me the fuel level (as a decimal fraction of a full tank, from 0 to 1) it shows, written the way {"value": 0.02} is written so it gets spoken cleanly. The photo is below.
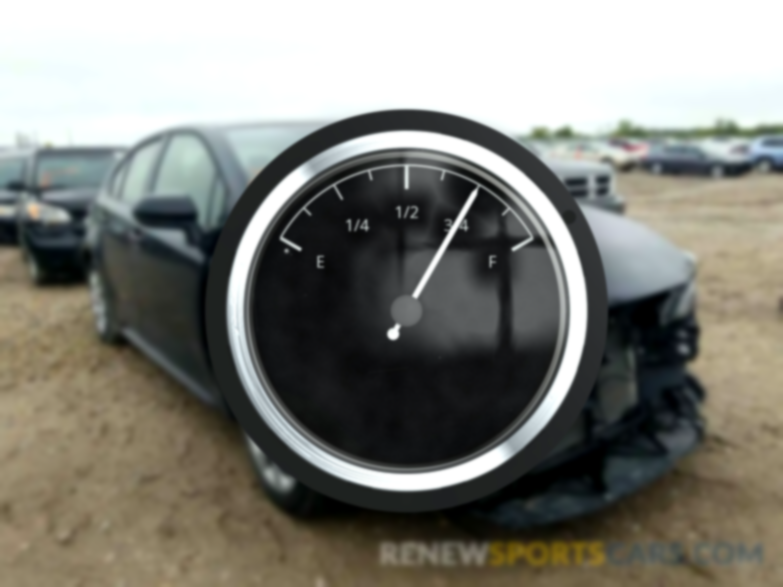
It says {"value": 0.75}
